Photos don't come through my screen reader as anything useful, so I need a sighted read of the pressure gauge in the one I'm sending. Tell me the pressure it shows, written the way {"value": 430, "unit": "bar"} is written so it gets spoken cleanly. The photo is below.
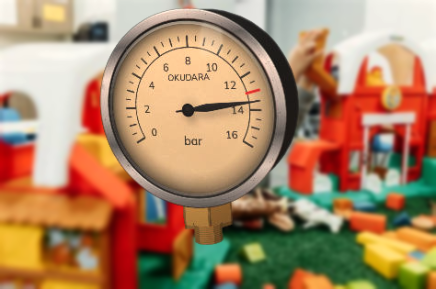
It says {"value": 13.5, "unit": "bar"}
